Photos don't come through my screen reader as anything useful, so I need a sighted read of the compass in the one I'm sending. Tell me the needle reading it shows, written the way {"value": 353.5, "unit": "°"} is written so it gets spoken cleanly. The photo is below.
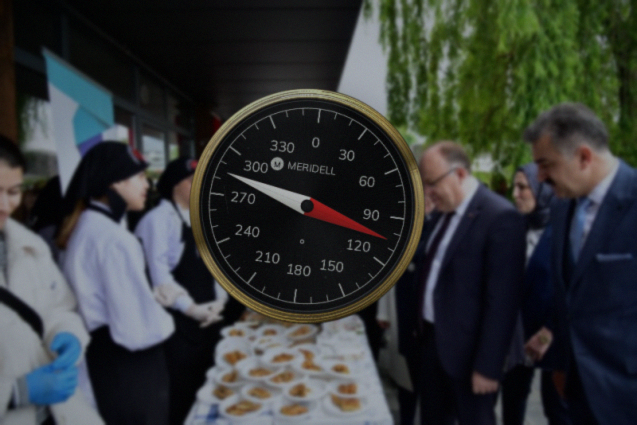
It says {"value": 105, "unit": "°"}
